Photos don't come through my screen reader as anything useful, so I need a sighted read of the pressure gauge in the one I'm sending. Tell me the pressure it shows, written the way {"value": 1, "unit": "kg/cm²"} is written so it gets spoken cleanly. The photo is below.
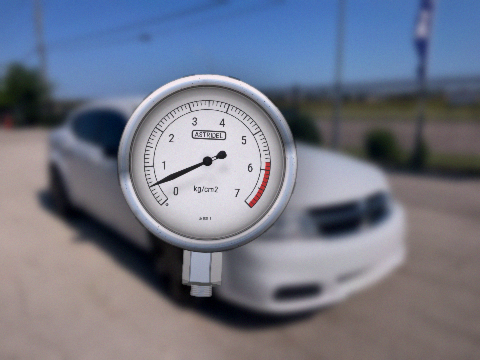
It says {"value": 0.5, "unit": "kg/cm²"}
